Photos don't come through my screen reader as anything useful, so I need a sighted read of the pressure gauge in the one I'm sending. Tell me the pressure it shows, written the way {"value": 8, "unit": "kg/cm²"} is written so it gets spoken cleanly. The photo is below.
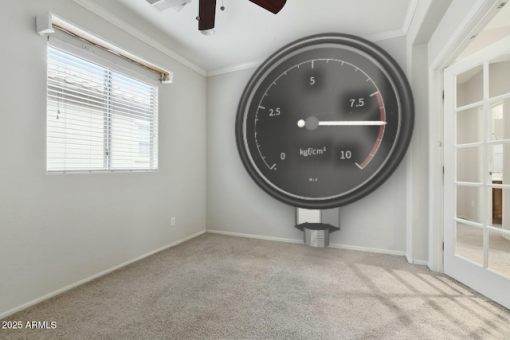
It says {"value": 8.5, "unit": "kg/cm²"}
